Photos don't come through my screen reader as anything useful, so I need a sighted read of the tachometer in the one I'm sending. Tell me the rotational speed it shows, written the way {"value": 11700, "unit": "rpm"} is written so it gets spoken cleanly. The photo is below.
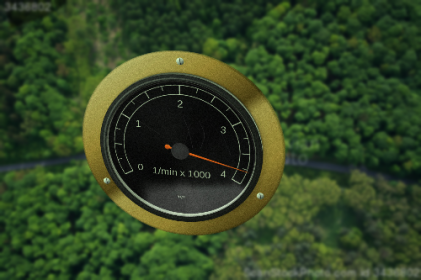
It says {"value": 3750, "unit": "rpm"}
